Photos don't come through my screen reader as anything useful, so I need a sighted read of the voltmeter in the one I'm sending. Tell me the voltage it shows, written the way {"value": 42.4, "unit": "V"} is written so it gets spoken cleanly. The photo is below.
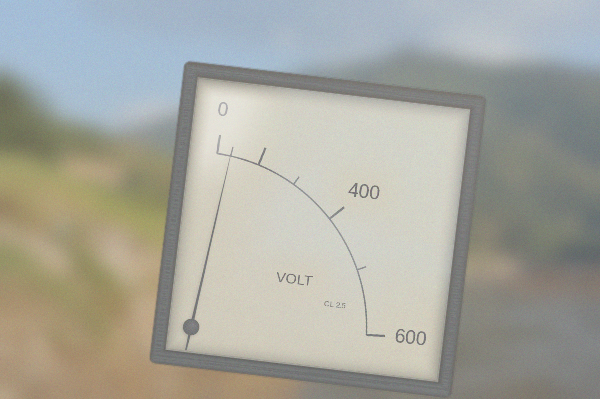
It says {"value": 100, "unit": "V"}
